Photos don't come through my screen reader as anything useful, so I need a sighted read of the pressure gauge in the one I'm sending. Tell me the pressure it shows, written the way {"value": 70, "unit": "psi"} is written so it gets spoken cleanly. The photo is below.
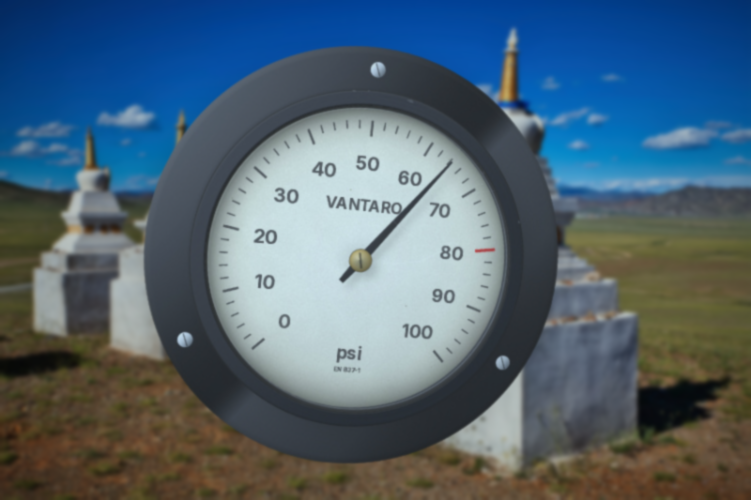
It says {"value": 64, "unit": "psi"}
